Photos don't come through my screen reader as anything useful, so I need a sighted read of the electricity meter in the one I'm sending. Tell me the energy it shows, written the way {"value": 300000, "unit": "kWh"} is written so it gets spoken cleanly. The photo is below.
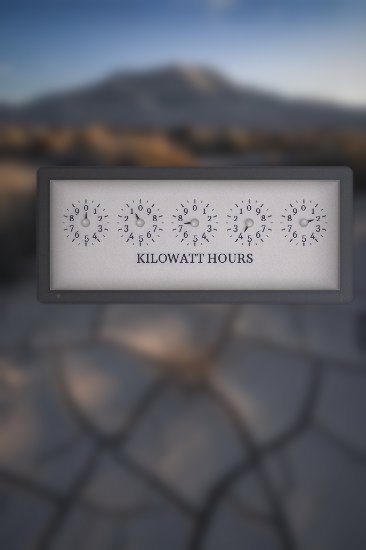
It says {"value": 742, "unit": "kWh"}
